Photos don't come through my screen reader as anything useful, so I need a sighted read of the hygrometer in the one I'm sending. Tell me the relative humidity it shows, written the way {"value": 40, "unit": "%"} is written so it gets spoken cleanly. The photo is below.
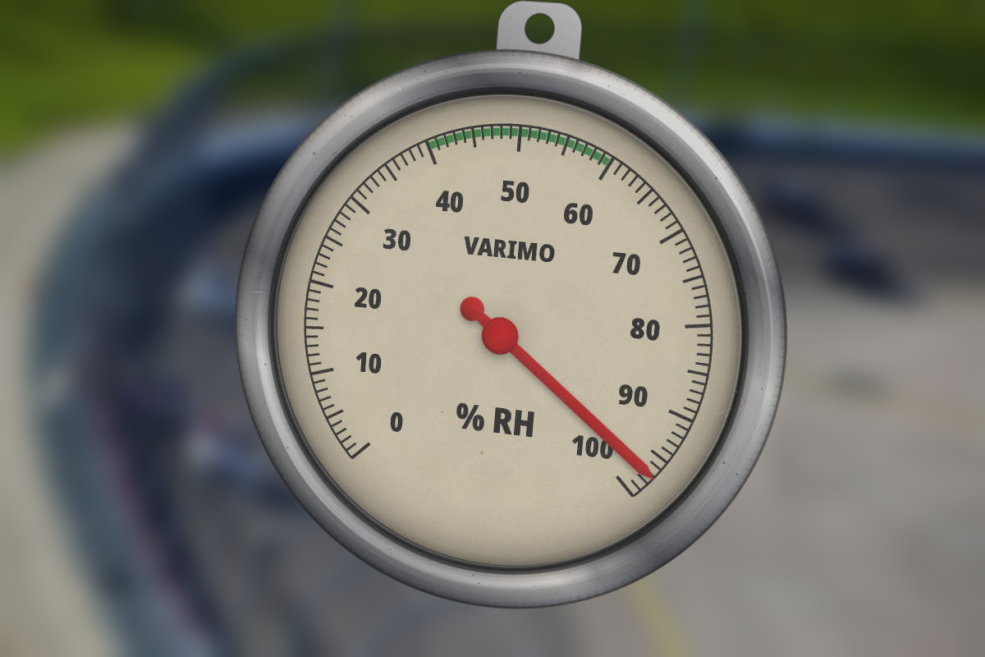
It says {"value": 97, "unit": "%"}
